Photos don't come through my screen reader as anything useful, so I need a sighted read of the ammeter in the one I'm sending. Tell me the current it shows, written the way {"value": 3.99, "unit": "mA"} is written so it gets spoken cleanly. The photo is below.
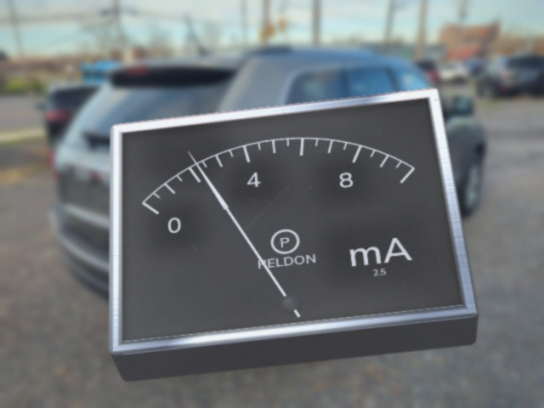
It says {"value": 2.25, "unit": "mA"}
